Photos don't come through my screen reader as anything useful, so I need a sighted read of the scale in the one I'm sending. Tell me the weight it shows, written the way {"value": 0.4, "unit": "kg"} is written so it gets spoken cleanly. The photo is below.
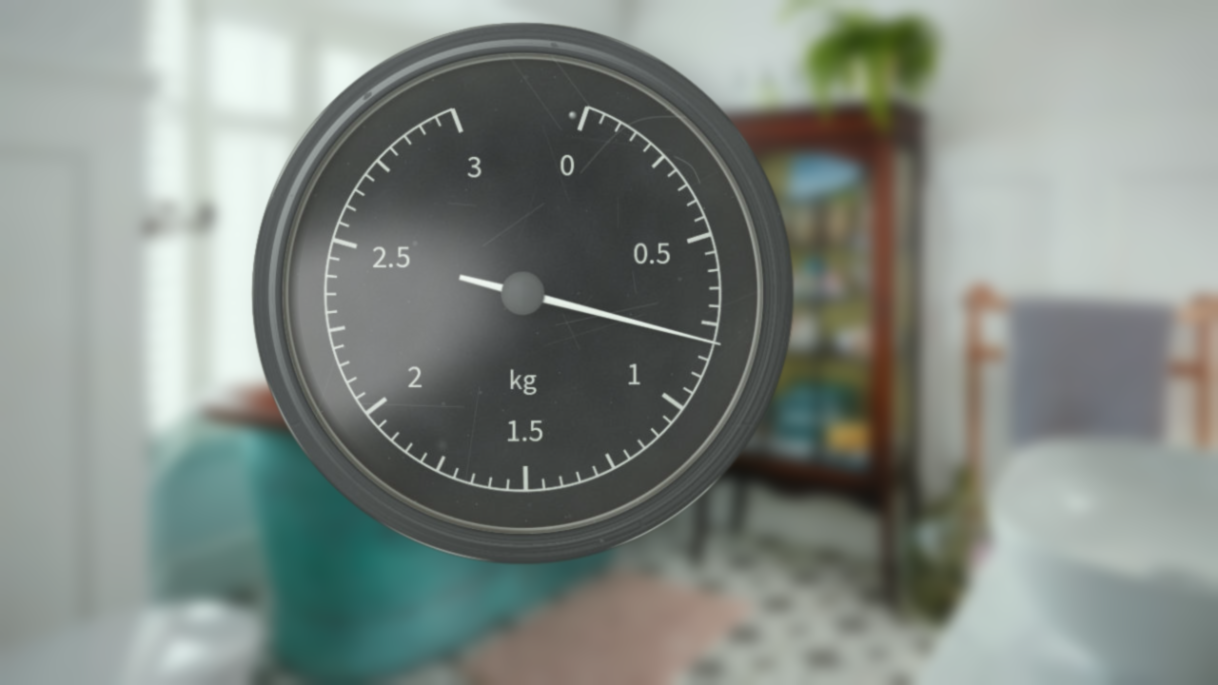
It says {"value": 0.8, "unit": "kg"}
